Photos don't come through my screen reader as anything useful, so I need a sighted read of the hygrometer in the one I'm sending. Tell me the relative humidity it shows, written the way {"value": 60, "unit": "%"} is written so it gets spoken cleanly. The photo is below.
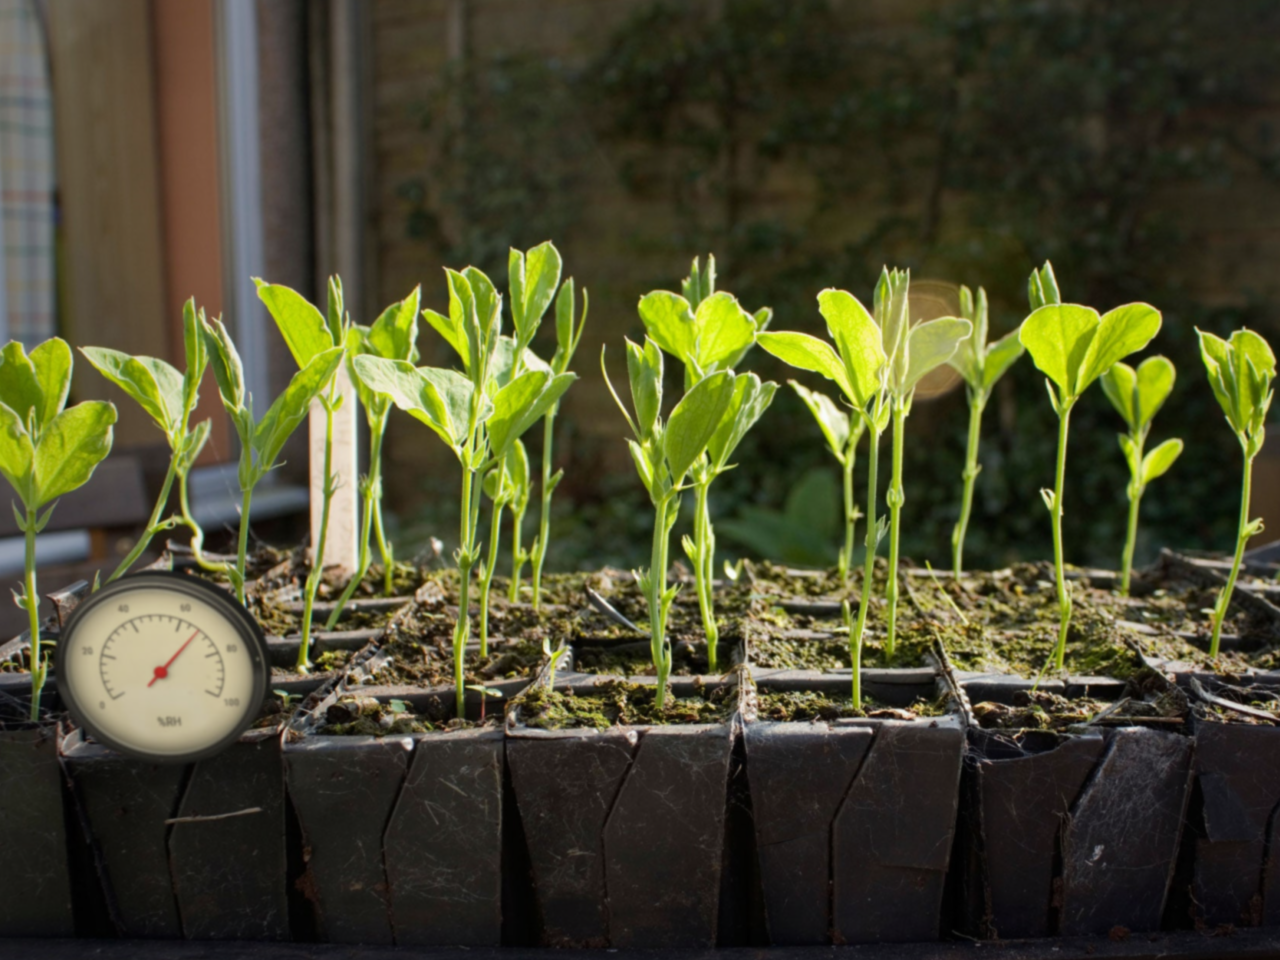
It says {"value": 68, "unit": "%"}
